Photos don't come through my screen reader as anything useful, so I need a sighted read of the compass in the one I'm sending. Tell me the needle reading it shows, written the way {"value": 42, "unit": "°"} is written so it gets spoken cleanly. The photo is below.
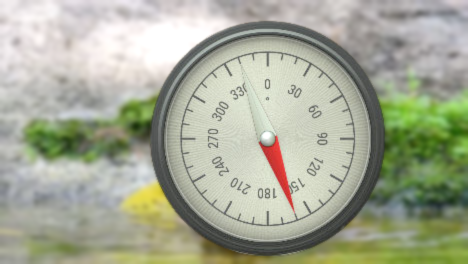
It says {"value": 160, "unit": "°"}
